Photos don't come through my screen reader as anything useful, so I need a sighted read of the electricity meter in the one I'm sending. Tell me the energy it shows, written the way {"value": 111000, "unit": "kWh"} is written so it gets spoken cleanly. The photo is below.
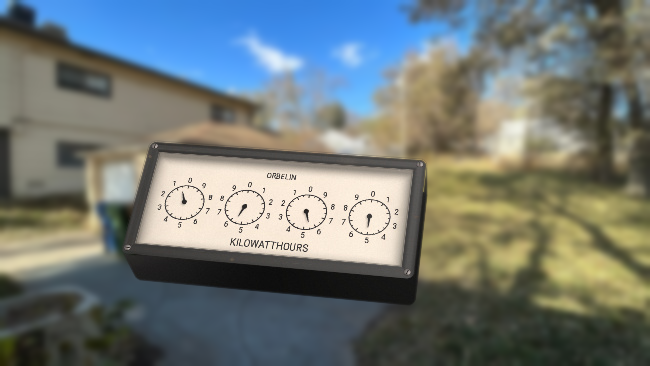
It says {"value": 555, "unit": "kWh"}
